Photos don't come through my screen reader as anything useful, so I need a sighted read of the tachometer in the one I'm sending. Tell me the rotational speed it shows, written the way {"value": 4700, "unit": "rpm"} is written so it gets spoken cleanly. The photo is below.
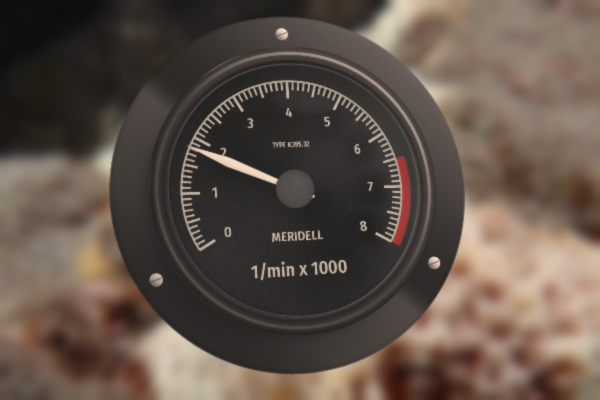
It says {"value": 1800, "unit": "rpm"}
